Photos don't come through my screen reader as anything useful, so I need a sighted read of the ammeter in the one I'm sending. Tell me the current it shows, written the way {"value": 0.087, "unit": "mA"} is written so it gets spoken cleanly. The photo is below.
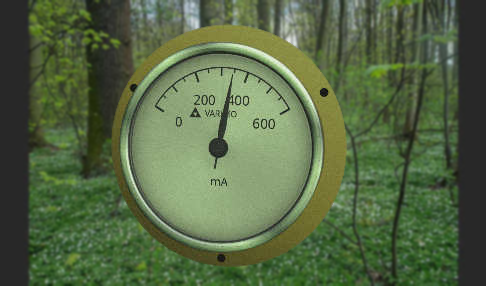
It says {"value": 350, "unit": "mA"}
